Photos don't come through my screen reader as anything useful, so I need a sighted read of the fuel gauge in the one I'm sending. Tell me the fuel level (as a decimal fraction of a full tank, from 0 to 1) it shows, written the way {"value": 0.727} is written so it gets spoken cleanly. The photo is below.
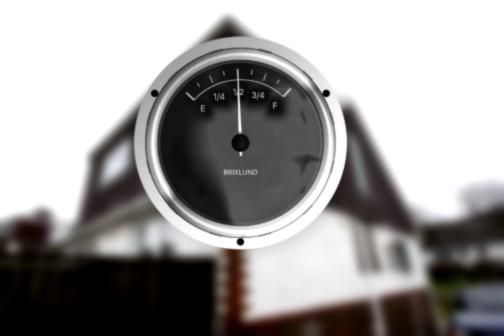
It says {"value": 0.5}
